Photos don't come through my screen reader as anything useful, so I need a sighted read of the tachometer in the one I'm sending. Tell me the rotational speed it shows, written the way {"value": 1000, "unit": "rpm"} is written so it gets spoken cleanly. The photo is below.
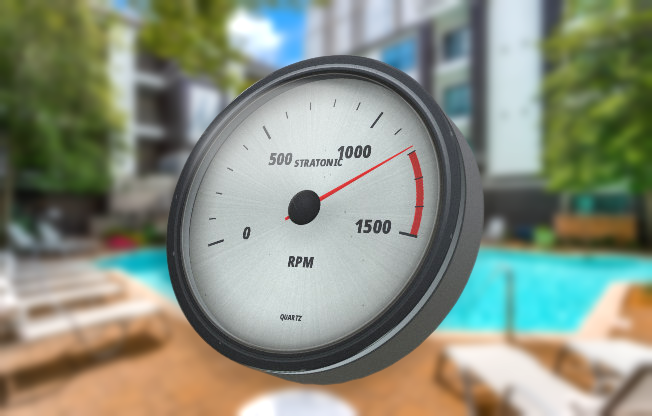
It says {"value": 1200, "unit": "rpm"}
